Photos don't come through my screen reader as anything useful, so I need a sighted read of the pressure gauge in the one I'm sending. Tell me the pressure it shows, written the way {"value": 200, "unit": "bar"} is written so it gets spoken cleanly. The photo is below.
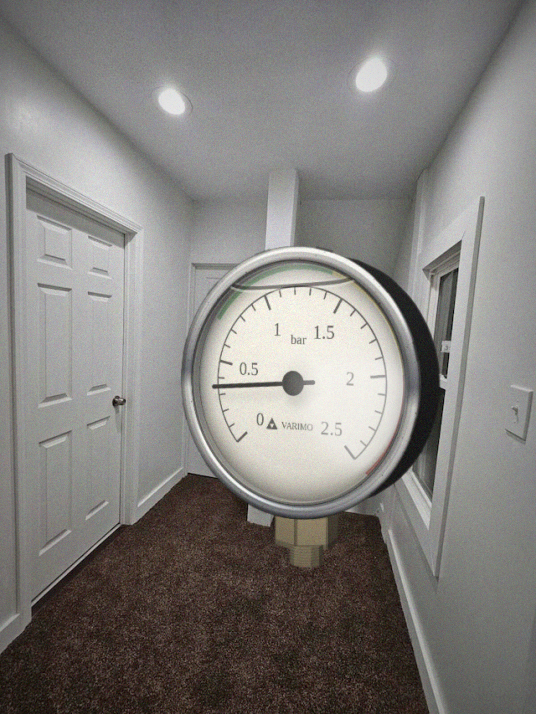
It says {"value": 0.35, "unit": "bar"}
